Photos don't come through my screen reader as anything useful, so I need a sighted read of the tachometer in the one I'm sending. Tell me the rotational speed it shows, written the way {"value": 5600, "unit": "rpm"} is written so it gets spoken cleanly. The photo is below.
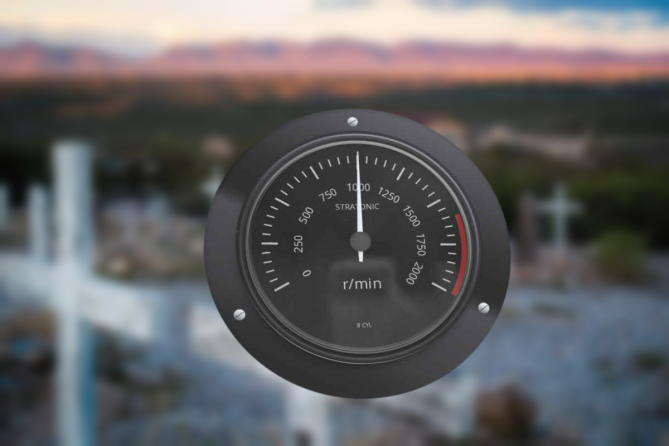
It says {"value": 1000, "unit": "rpm"}
